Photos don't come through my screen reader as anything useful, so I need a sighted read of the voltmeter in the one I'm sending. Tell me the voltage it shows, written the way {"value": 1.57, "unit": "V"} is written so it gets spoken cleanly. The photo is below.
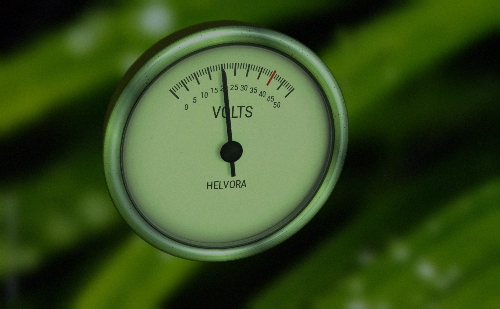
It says {"value": 20, "unit": "V"}
